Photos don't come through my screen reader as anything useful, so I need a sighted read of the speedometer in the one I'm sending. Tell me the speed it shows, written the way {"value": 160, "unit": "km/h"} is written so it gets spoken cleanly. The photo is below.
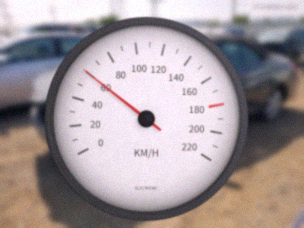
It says {"value": 60, "unit": "km/h"}
